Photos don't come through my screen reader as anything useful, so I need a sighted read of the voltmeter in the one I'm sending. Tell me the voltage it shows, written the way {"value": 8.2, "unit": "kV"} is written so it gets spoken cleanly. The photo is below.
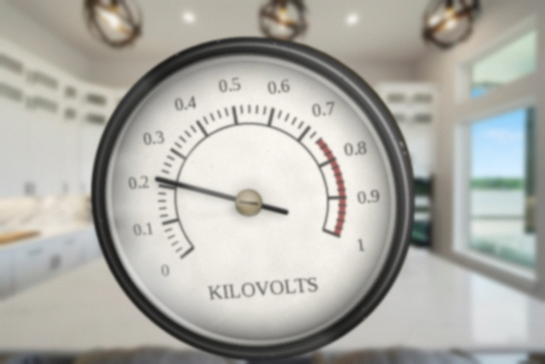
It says {"value": 0.22, "unit": "kV"}
